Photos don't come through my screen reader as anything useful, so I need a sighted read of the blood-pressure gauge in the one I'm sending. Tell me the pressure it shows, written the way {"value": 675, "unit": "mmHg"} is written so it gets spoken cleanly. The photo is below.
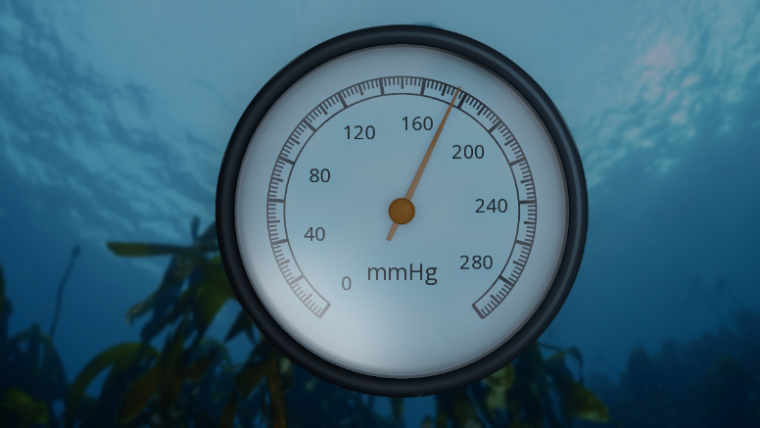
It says {"value": 176, "unit": "mmHg"}
